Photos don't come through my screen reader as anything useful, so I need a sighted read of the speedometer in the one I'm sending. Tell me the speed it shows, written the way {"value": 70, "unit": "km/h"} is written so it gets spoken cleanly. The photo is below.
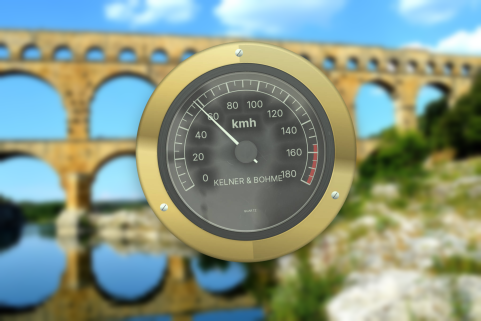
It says {"value": 57.5, "unit": "km/h"}
